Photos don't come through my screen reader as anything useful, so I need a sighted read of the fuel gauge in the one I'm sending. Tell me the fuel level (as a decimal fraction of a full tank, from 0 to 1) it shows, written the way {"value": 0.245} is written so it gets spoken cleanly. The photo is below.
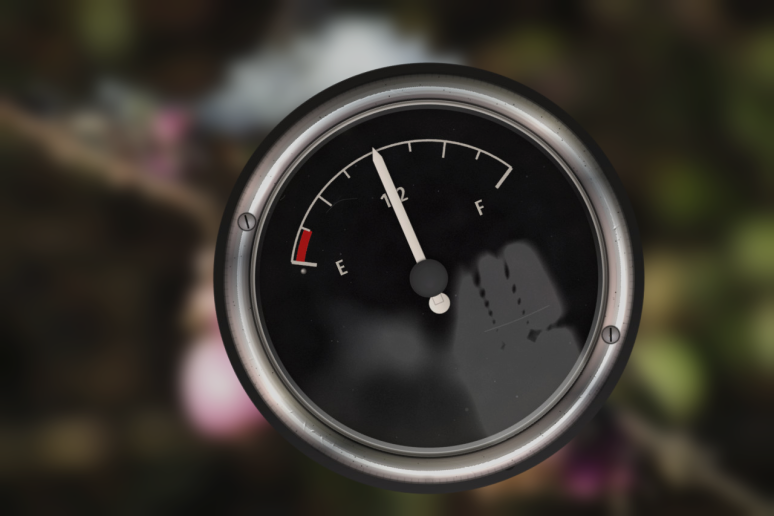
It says {"value": 0.5}
